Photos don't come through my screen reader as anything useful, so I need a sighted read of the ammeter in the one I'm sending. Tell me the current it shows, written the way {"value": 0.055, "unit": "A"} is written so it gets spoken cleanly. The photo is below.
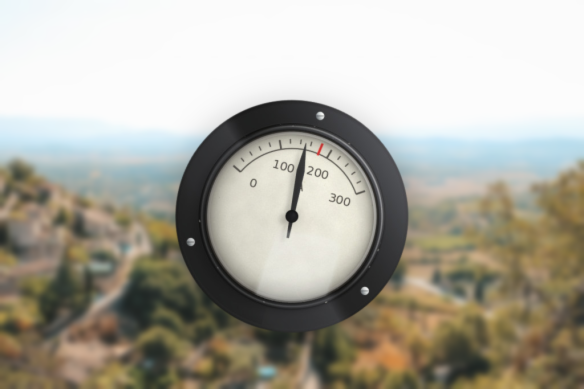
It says {"value": 150, "unit": "A"}
